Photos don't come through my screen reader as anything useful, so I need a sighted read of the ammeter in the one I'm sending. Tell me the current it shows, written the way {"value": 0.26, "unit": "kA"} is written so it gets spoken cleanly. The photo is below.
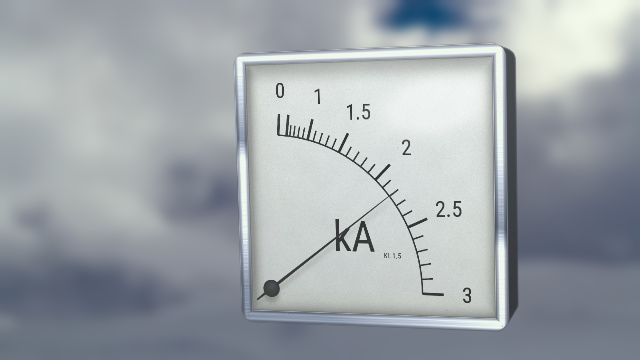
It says {"value": 2.2, "unit": "kA"}
